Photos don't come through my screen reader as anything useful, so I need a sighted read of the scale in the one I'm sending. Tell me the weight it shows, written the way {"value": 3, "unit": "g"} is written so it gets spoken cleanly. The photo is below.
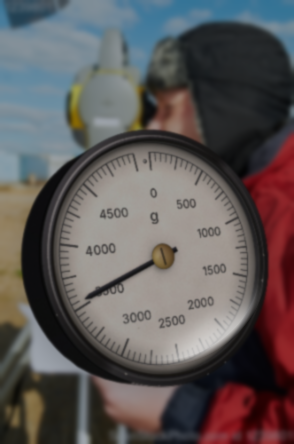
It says {"value": 3550, "unit": "g"}
